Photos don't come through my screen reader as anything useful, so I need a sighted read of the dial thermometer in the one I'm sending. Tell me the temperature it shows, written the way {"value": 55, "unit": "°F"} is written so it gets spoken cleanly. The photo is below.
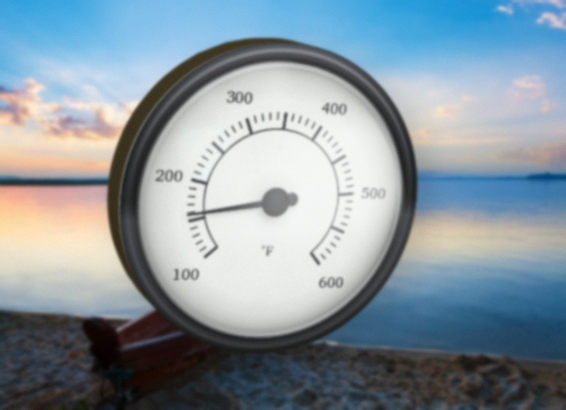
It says {"value": 160, "unit": "°F"}
